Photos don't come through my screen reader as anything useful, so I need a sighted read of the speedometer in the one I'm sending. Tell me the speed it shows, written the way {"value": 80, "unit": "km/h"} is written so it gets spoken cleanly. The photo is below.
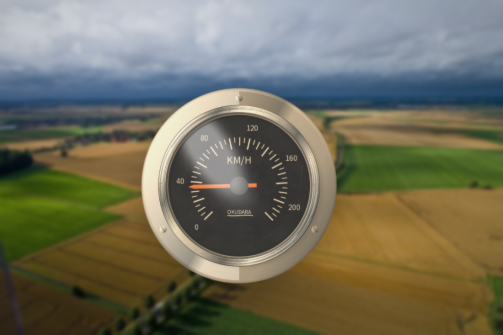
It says {"value": 35, "unit": "km/h"}
